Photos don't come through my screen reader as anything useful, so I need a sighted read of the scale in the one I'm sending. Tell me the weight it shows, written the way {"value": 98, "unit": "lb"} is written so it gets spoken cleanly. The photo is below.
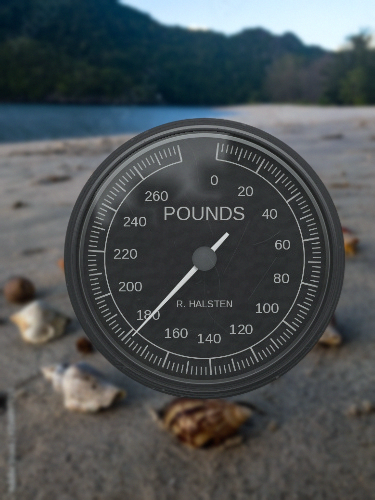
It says {"value": 178, "unit": "lb"}
